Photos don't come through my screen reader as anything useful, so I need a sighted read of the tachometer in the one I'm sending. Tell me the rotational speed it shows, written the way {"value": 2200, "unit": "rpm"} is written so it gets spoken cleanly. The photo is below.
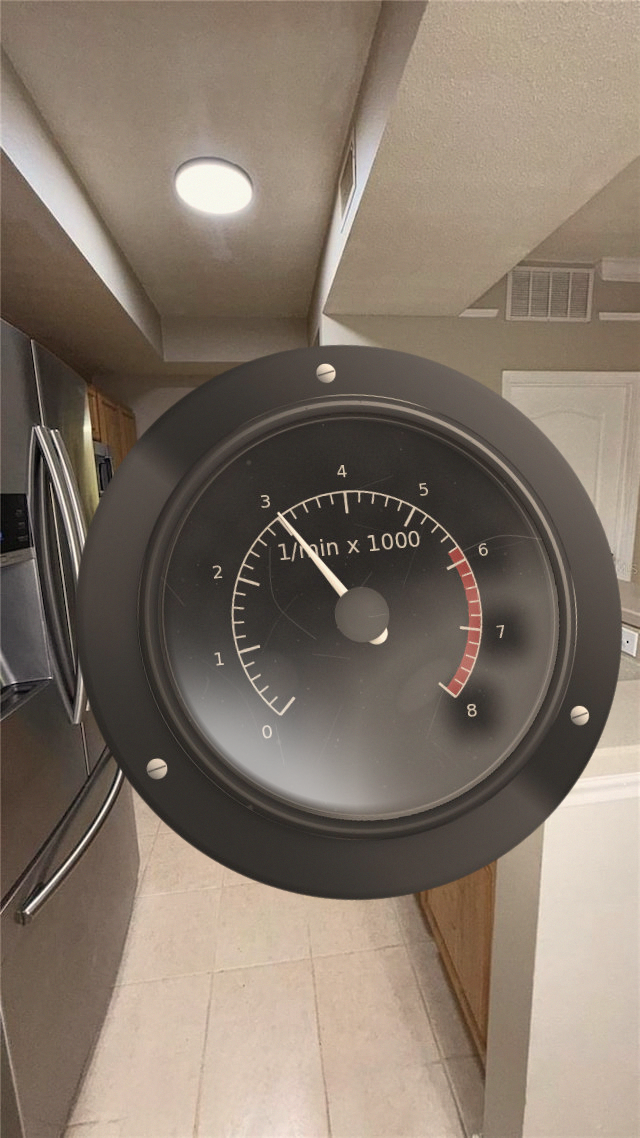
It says {"value": 3000, "unit": "rpm"}
